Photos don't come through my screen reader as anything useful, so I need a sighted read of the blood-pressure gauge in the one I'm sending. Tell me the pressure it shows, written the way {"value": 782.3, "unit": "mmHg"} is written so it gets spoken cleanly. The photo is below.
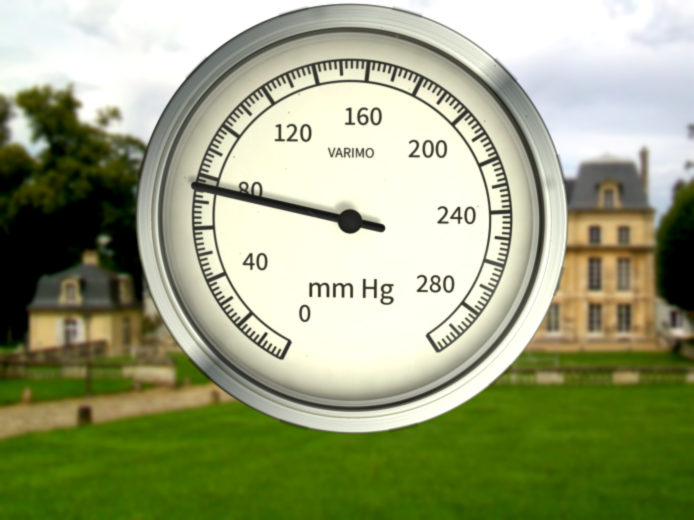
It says {"value": 76, "unit": "mmHg"}
